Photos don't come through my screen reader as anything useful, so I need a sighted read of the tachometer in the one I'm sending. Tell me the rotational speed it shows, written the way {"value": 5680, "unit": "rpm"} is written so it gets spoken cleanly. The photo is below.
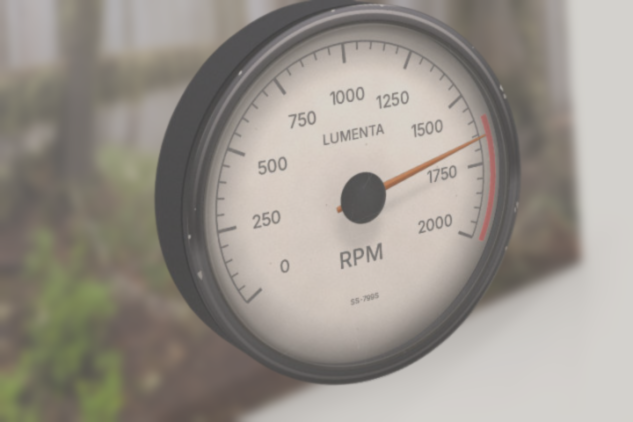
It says {"value": 1650, "unit": "rpm"}
